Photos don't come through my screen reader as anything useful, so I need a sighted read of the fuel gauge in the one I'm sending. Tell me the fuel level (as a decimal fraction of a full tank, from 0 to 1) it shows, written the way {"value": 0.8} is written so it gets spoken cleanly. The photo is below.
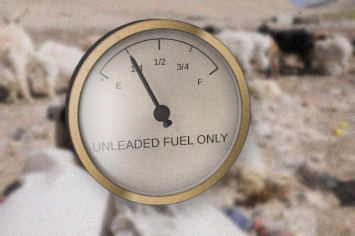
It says {"value": 0.25}
